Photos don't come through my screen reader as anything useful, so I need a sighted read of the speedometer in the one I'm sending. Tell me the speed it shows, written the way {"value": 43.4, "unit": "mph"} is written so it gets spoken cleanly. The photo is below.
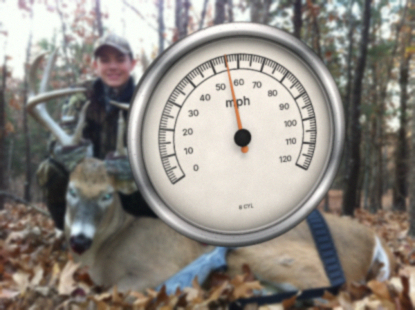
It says {"value": 55, "unit": "mph"}
